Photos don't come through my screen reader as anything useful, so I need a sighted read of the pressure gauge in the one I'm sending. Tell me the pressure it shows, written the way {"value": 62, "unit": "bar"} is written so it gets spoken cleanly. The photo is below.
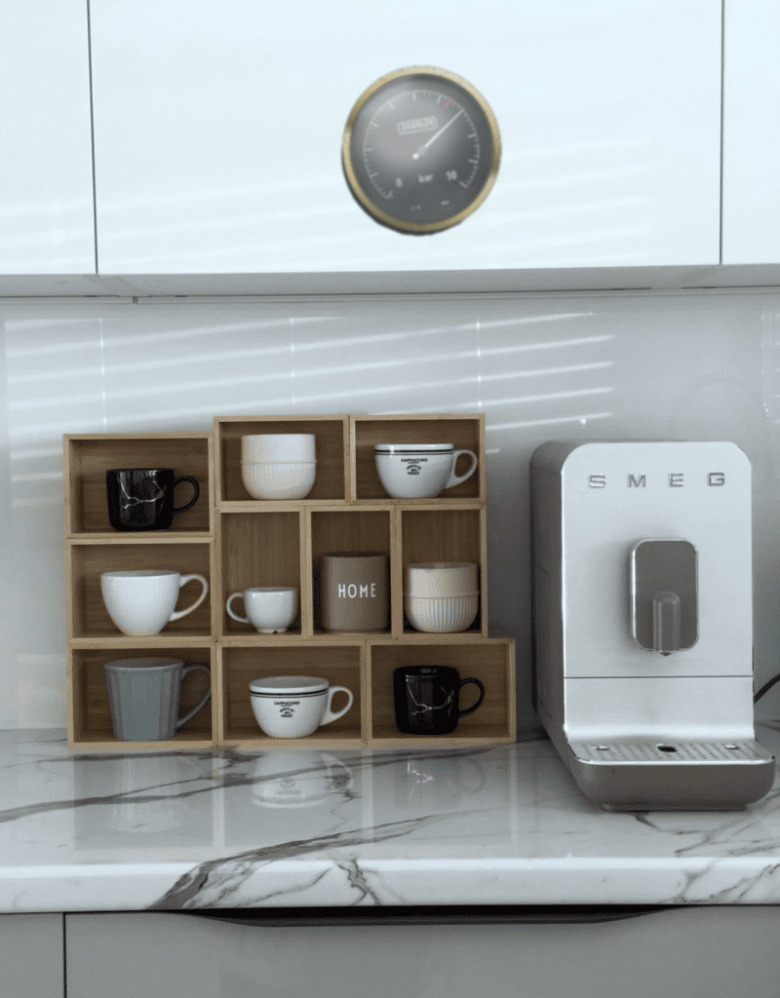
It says {"value": 7, "unit": "bar"}
